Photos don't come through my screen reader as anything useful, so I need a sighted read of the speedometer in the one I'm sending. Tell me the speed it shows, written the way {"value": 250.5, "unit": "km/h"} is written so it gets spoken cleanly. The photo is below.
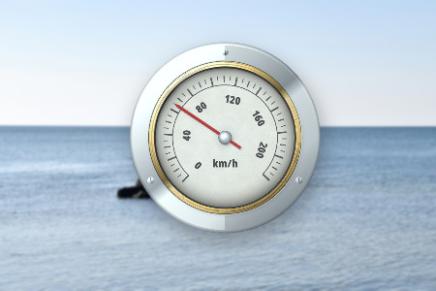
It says {"value": 65, "unit": "km/h"}
